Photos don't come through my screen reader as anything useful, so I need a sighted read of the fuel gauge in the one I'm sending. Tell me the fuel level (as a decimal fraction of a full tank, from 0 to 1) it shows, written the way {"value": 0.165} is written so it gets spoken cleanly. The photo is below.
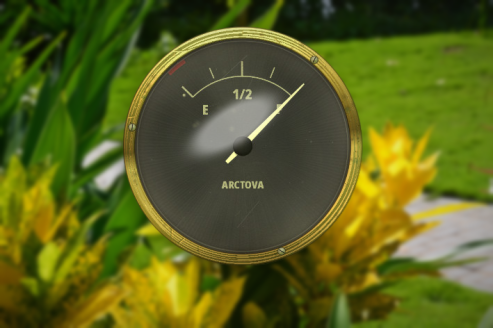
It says {"value": 1}
